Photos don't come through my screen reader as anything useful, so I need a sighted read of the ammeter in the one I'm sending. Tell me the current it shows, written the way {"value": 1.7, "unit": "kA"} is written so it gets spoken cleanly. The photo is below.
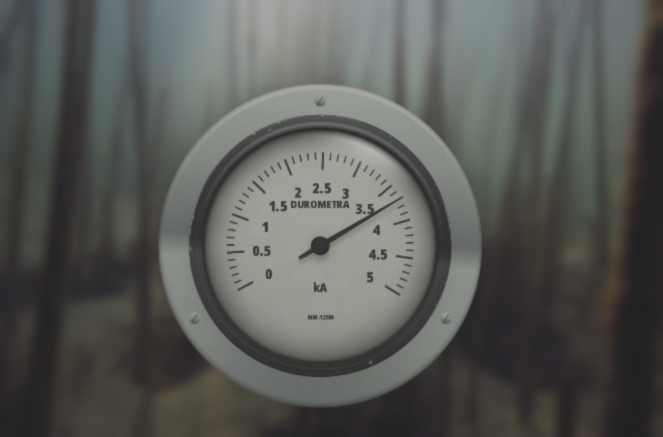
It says {"value": 3.7, "unit": "kA"}
